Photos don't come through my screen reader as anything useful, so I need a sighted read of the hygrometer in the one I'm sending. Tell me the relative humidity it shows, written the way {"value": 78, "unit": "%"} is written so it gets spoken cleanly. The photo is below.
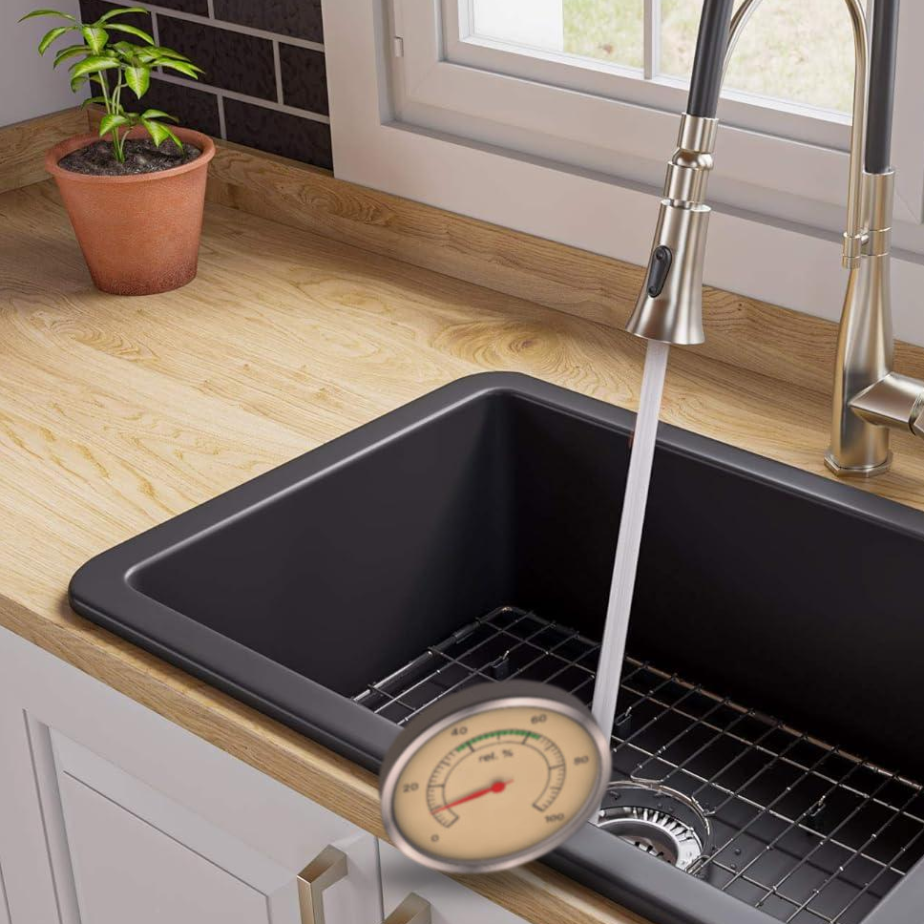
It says {"value": 10, "unit": "%"}
